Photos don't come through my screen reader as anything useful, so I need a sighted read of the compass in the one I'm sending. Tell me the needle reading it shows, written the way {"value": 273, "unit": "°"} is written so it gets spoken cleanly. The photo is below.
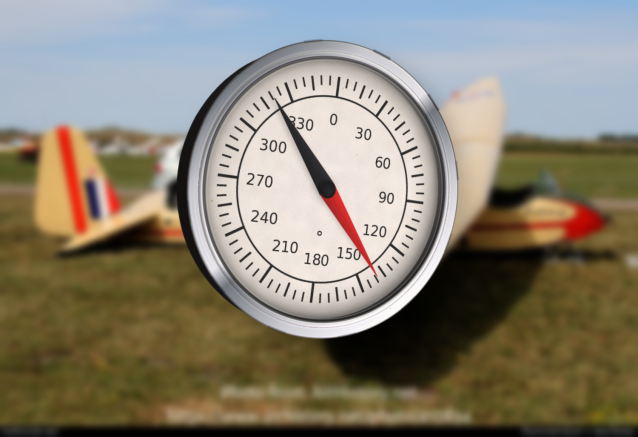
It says {"value": 140, "unit": "°"}
